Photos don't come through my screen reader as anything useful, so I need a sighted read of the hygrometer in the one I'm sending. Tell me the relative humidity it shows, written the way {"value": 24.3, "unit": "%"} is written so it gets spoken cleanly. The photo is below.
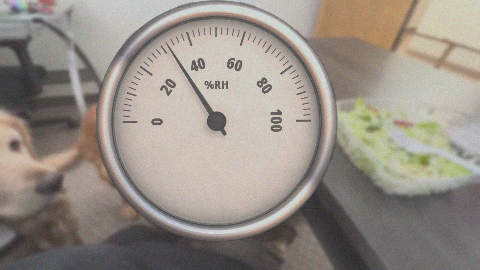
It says {"value": 32, "unit": "%"}
